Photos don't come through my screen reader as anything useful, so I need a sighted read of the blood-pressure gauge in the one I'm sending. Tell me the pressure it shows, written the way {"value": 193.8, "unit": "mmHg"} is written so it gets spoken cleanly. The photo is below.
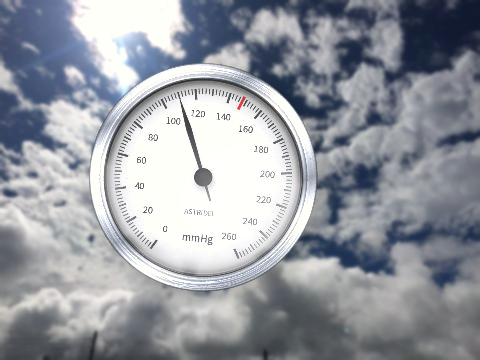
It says {"value": 110, "unit": "mmHg"}
